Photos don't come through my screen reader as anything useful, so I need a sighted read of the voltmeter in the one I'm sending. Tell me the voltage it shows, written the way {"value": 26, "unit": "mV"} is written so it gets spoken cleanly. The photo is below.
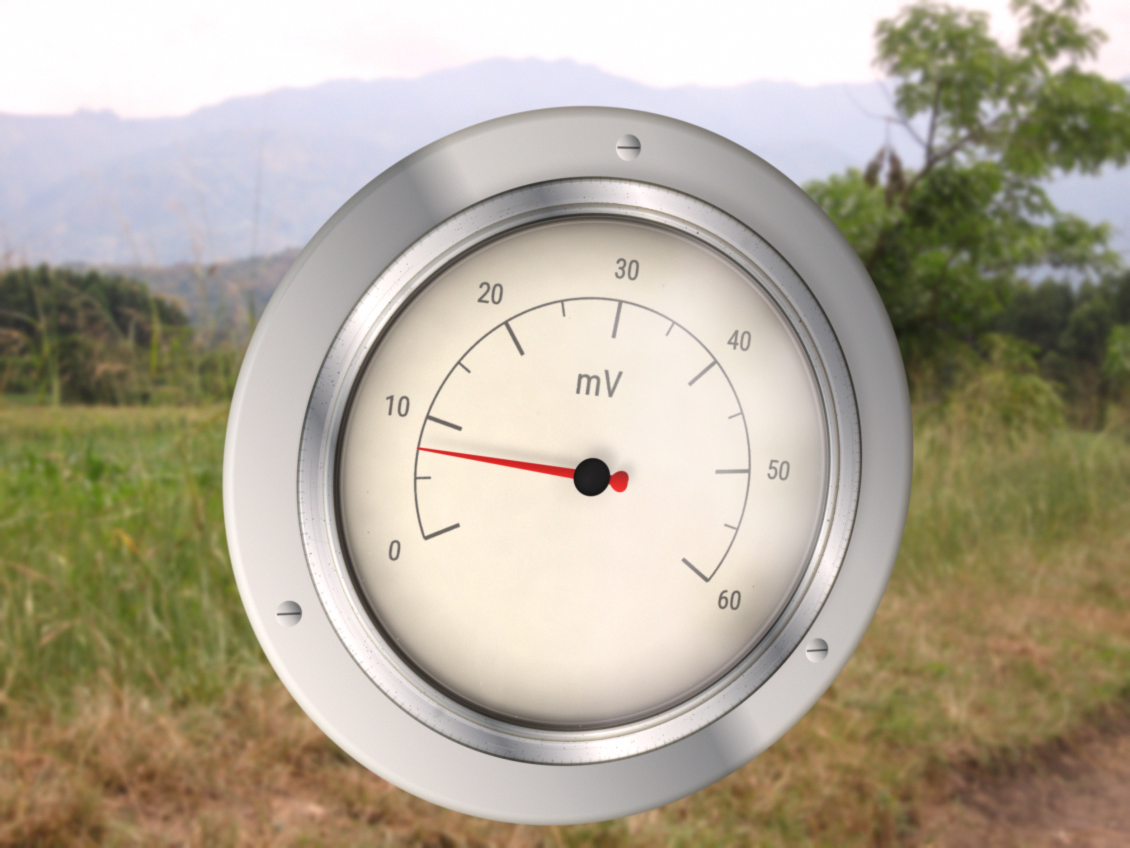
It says {"value": 7.5, "unit": "mV"}
